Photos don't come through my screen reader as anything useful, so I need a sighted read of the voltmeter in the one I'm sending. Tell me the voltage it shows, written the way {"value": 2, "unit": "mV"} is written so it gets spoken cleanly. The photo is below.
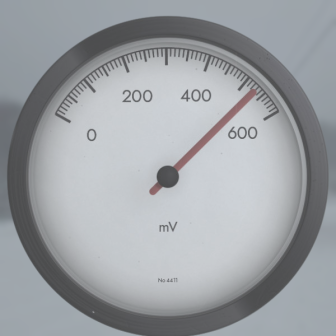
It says {"value": 530, "unit": "mV"}
